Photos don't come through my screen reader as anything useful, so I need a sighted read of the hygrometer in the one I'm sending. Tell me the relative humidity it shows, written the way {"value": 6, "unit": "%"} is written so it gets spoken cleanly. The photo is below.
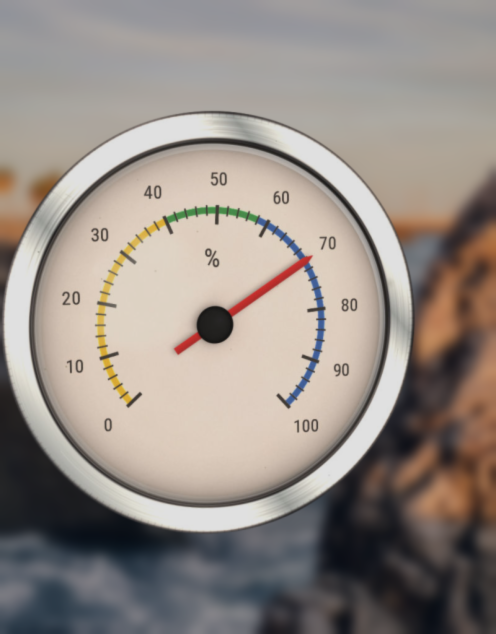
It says {"value": 70, "unit": "%"}
